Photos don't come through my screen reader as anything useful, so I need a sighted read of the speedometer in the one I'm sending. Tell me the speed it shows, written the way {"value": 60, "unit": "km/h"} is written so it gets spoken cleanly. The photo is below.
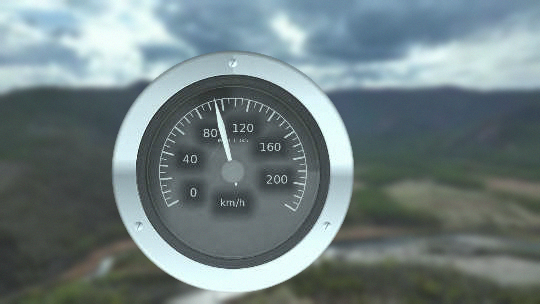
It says {"value": 95, "unit": "km/h"}
